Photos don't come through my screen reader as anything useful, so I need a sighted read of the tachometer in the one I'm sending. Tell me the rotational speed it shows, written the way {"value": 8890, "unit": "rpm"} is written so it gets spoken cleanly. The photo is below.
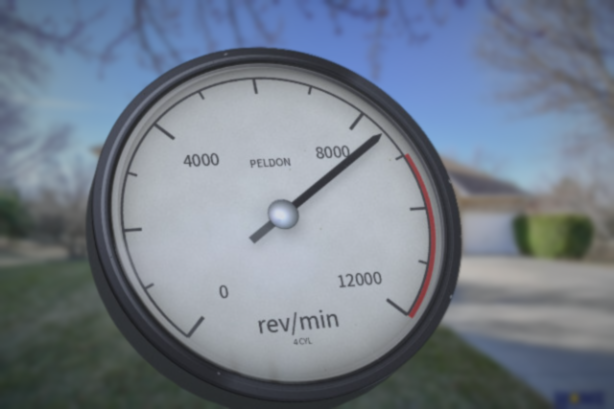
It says {"value": 8500, "unit": "rpm"}
